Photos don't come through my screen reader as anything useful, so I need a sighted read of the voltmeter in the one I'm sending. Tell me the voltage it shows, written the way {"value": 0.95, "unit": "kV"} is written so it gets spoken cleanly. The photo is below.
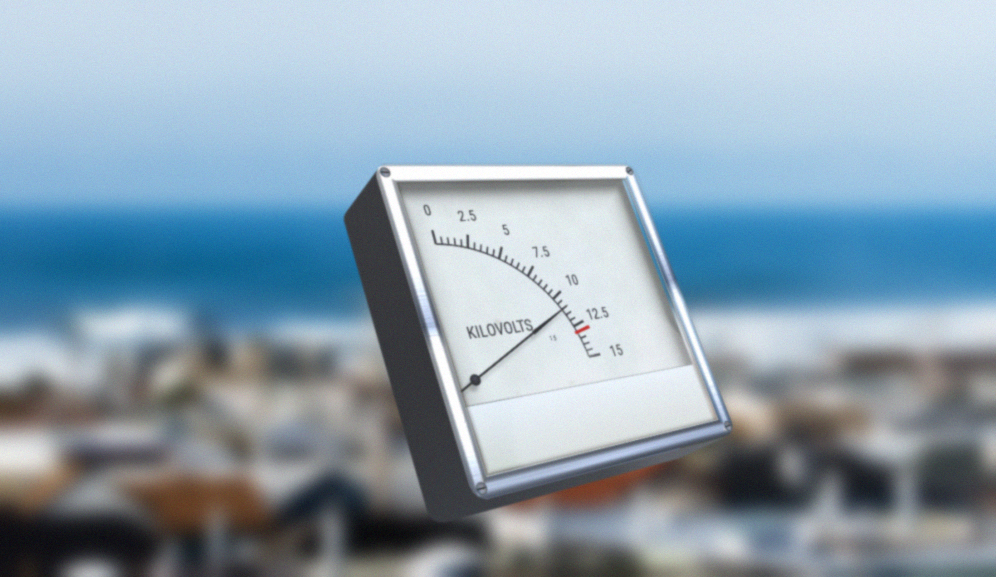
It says {"value": 11, "unit": "kV"}
